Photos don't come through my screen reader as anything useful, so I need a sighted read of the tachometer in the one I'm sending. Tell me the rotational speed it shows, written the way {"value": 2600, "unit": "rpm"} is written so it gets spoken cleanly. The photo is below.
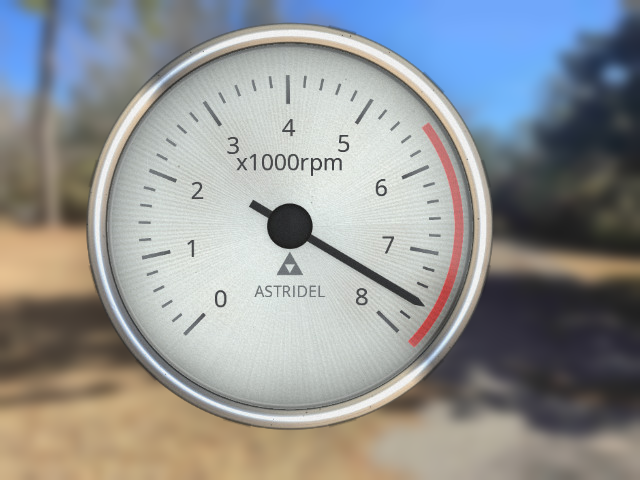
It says {"value": 7600, "unit": "rpm"}
